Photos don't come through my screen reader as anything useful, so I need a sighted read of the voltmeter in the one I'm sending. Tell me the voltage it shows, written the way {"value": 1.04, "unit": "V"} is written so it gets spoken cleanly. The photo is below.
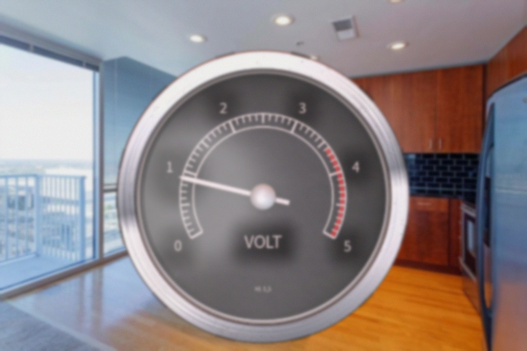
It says {"value": 0.9, "unit": "V"}
